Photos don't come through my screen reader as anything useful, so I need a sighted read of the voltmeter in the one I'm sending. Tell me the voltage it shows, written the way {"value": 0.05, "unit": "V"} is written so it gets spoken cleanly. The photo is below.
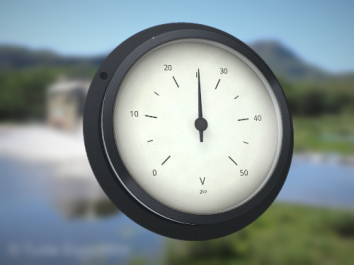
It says {"value": 25, "unit": "V"}
